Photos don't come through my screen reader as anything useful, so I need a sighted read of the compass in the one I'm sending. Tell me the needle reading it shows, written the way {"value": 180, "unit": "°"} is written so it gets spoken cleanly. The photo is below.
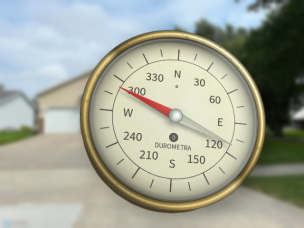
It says {"value": 292.5, "unit": "°"}
